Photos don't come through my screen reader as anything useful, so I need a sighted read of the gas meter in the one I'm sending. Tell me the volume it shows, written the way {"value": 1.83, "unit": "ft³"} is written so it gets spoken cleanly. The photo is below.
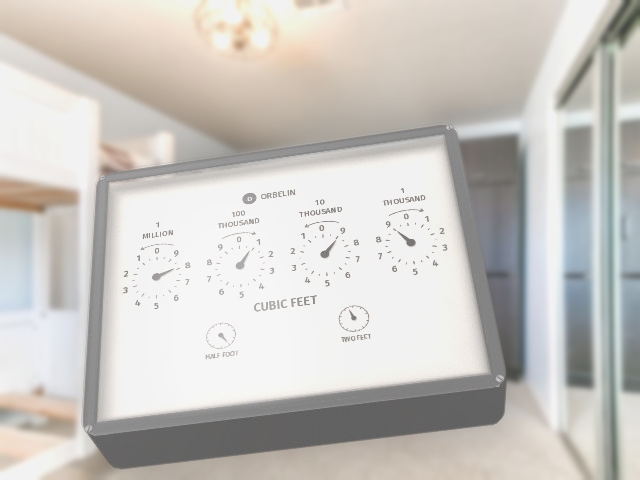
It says {"value": 808900, "unit": "ft³"}
